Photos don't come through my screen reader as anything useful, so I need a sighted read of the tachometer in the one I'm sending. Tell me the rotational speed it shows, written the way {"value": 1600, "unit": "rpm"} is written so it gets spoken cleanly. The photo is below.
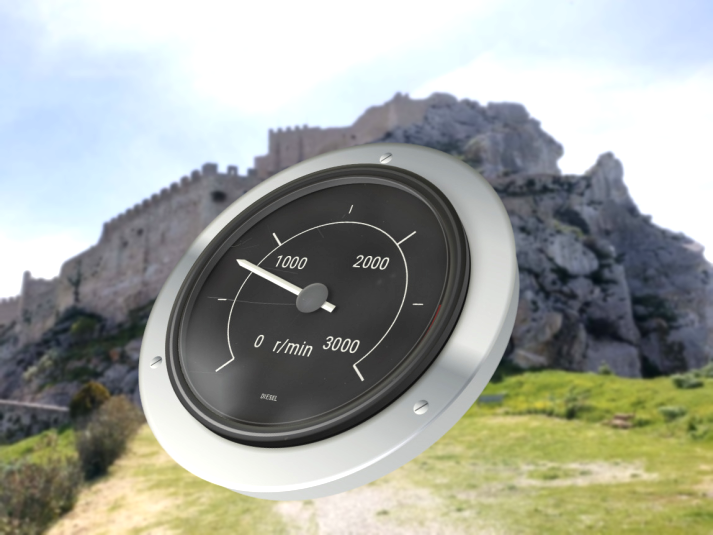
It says {"value": 750, "unit": "rpm"}
